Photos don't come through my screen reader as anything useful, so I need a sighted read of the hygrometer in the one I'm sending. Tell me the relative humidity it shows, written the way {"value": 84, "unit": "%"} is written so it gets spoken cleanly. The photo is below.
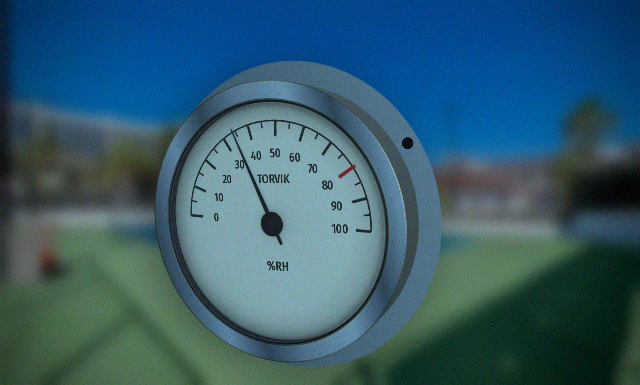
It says {"value": 35, "unit": "%"}
